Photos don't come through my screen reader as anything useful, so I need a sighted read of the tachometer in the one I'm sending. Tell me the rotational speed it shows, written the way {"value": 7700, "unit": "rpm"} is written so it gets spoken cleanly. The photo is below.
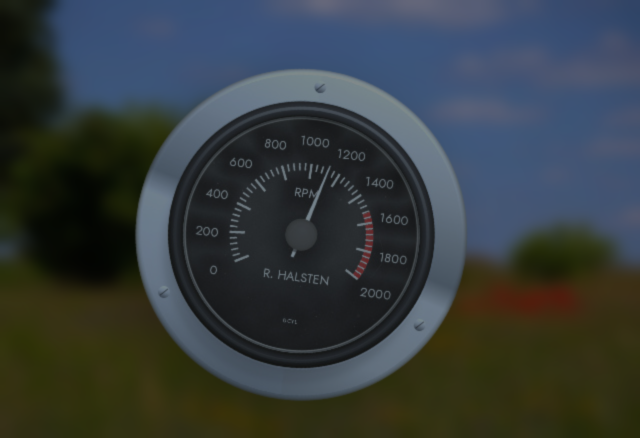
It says {"value": 1120, "unit": "rpm"}
